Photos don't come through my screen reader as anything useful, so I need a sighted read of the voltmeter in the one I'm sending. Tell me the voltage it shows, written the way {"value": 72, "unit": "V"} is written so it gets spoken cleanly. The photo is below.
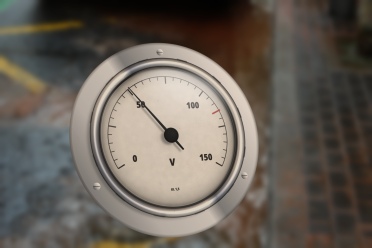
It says {"value": 50, "unit": "V"}
